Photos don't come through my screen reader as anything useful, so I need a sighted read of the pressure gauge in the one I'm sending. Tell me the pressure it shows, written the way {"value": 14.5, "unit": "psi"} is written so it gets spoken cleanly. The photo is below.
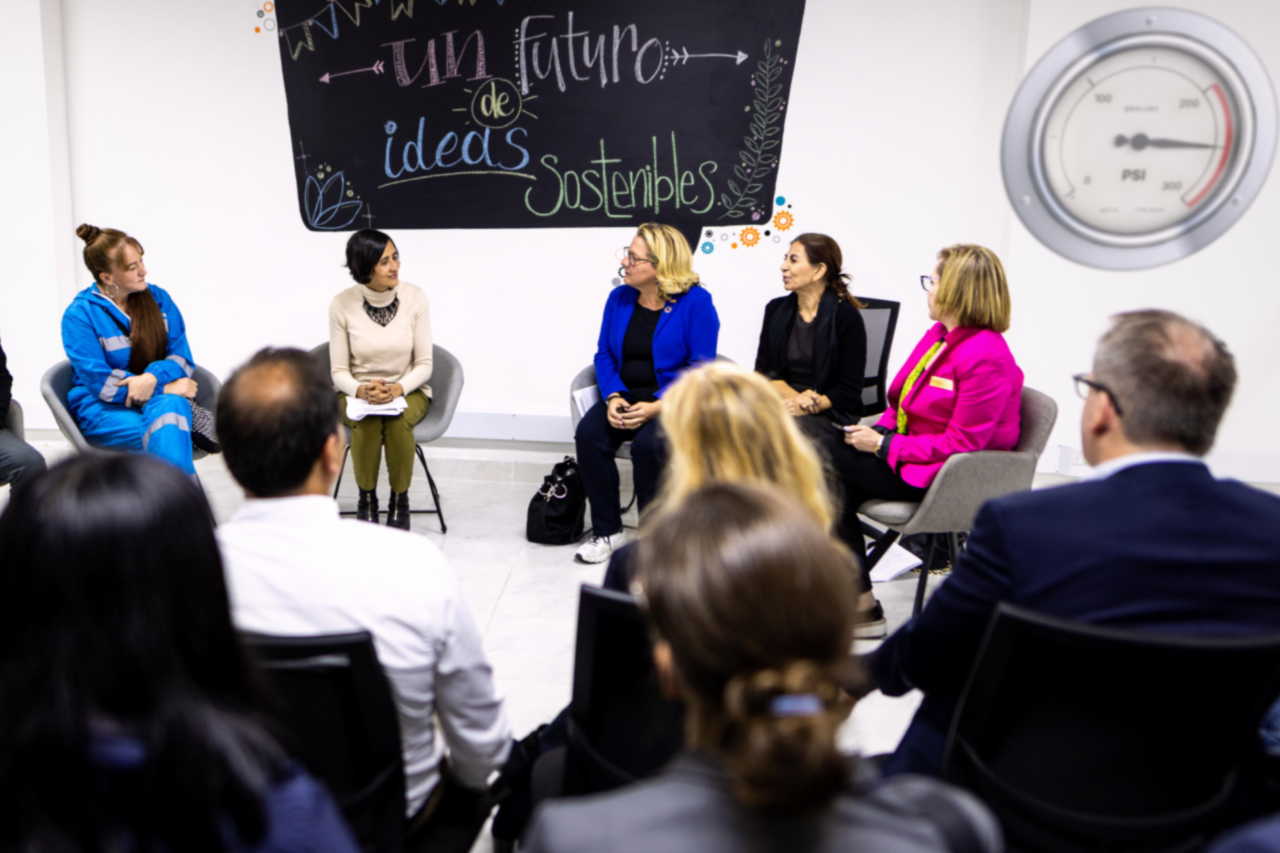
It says {"value": 250, "unit": "psi"}
